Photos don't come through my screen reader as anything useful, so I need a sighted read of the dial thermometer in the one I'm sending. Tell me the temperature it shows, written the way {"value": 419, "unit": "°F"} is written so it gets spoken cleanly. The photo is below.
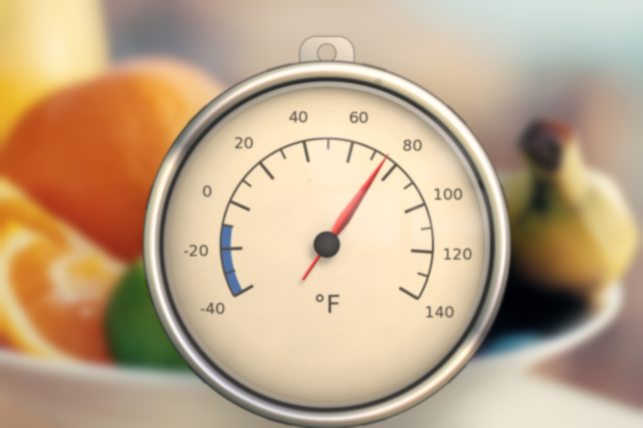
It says {"value": 75, "unit": "°F"}
